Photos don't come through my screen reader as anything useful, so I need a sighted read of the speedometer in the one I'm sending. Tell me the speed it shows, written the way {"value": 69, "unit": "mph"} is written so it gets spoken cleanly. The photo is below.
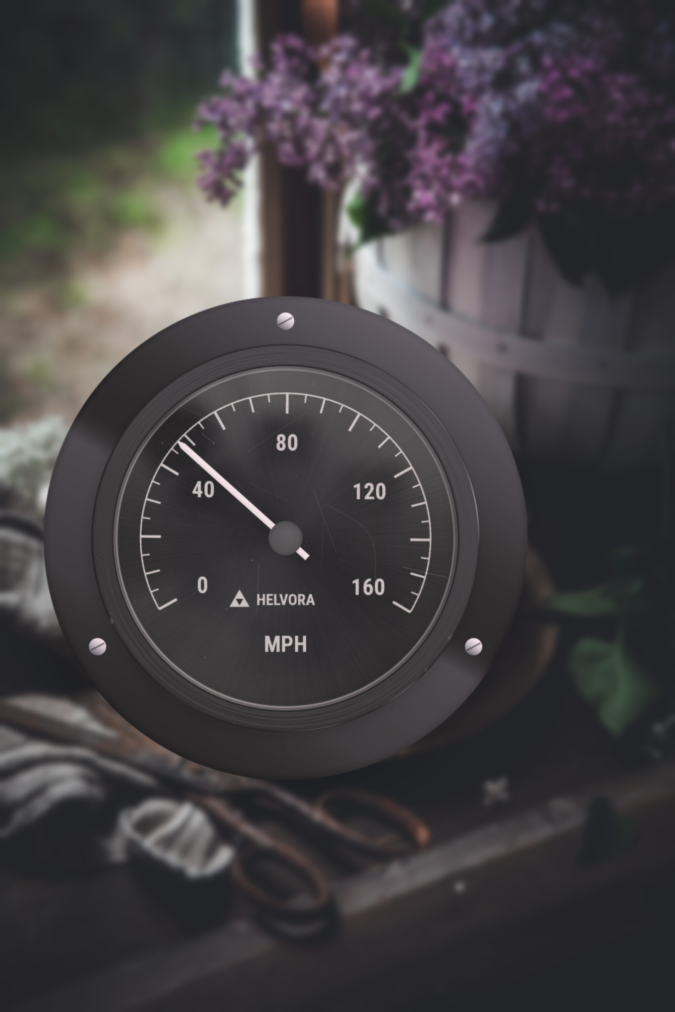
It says {"value": 47.5, "unit": "mph"}
